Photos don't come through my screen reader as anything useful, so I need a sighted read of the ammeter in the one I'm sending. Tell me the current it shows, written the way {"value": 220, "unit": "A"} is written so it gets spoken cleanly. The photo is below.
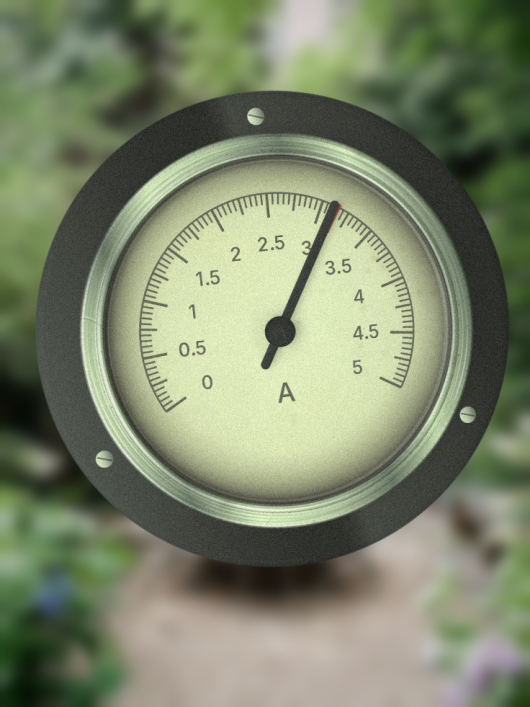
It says {"value": 3.1, "unit": "A"}
